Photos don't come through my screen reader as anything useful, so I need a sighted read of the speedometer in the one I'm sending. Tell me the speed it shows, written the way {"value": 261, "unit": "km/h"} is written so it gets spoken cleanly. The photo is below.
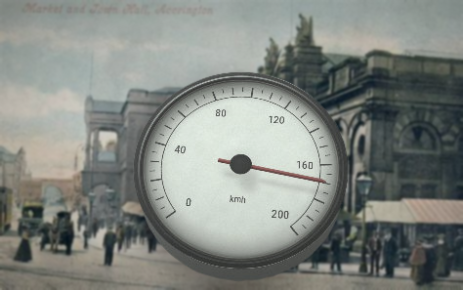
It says {"value": 170, "unit": "km/h"}
